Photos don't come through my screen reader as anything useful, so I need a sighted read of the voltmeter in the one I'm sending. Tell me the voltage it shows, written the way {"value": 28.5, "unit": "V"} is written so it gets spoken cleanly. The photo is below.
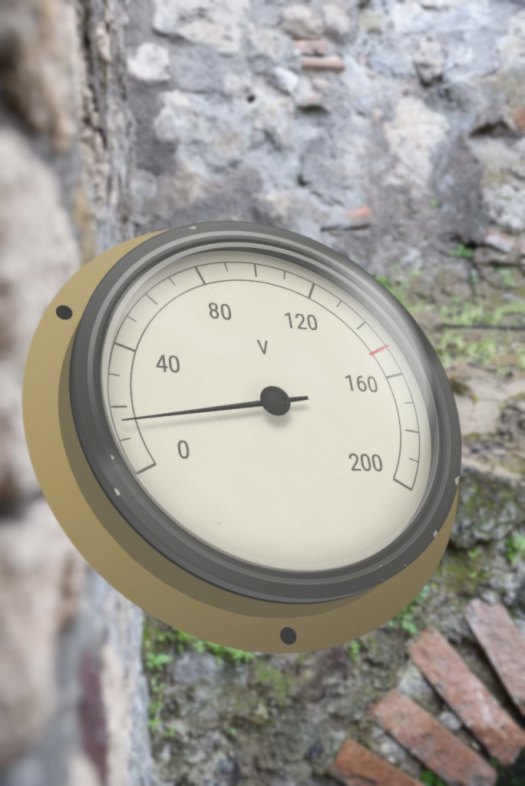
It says {"value": 15, "unit": "V"}
